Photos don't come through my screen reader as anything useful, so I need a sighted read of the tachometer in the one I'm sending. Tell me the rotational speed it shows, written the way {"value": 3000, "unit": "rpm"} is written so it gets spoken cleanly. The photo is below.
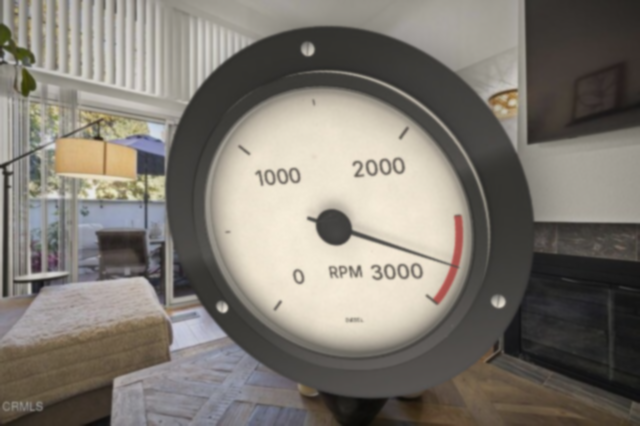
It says {"value": 2750, "unit": "rpm"}
